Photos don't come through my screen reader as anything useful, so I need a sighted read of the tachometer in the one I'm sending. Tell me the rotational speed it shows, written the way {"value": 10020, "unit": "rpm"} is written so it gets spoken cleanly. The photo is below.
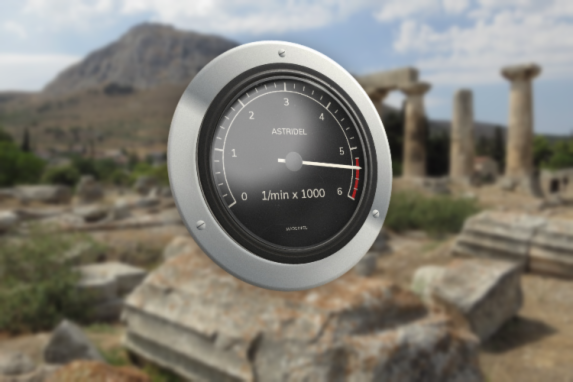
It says {"value": 5400, "unit": "rpm"}
